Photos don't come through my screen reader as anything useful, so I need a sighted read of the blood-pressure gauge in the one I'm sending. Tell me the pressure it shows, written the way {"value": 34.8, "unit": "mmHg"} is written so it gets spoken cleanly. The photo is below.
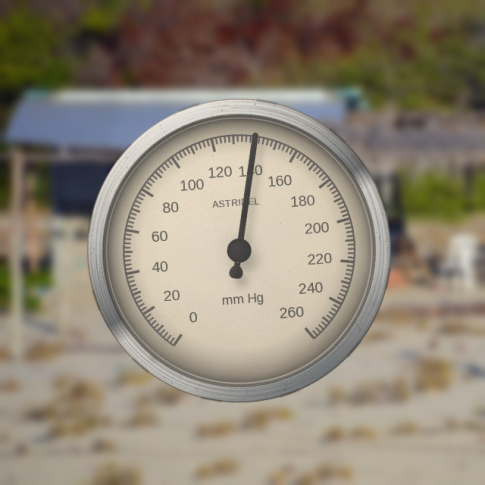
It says {"value": 140, "unit": "mmHg"}
